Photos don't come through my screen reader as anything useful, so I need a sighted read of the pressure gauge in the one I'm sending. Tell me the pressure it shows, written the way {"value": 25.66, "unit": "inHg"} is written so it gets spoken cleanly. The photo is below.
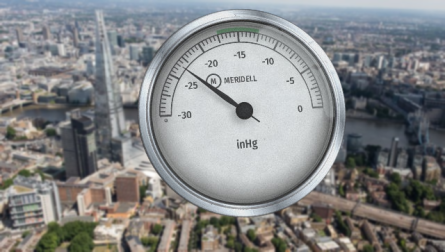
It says {"value": -23.5, "unit": "inHg"}
